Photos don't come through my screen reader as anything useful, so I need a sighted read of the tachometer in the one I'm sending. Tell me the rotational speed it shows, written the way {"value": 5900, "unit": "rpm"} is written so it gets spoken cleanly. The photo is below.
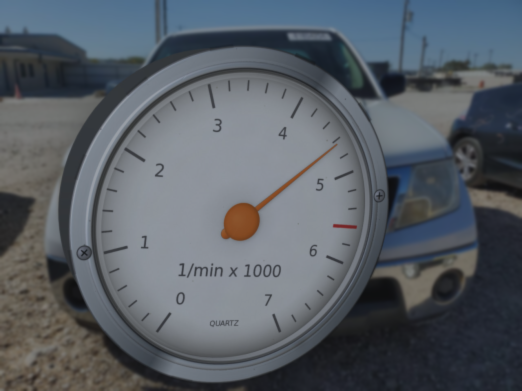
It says {"value": 4600, "unit": "rpm"}
